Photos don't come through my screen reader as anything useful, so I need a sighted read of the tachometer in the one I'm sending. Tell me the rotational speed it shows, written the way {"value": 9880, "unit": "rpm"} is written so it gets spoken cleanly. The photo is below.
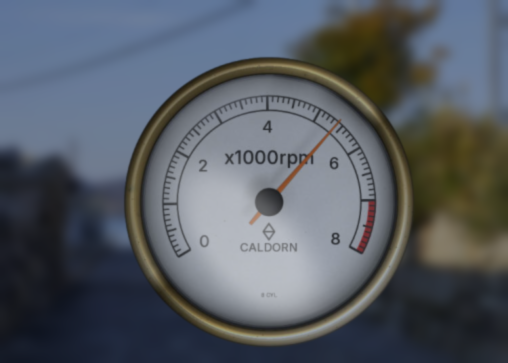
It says {"value": 5400, "unit": "rpm"}
